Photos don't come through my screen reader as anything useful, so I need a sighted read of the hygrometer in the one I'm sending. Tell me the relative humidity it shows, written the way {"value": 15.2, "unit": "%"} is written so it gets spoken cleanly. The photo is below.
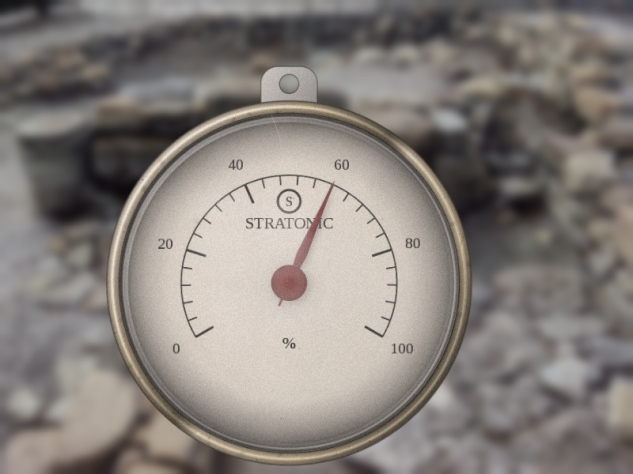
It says {"value": 60, "unit": "%"}
